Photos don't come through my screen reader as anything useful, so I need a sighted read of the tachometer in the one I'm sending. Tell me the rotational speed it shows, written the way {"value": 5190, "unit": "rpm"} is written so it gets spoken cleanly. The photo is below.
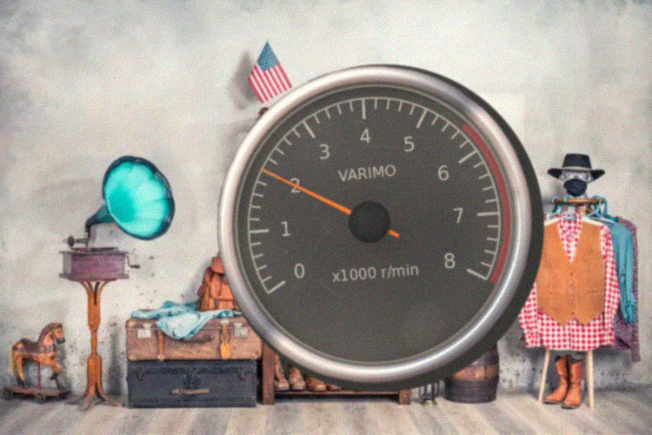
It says {"value": 2000, "unit": "rpm"}
